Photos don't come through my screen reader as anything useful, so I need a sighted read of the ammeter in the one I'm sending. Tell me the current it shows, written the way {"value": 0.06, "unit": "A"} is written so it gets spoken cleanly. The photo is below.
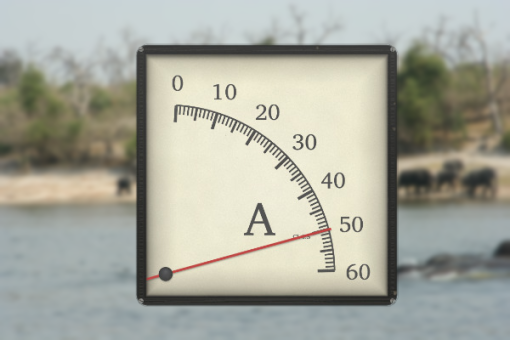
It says {"value": 50, "unit": "A"}
